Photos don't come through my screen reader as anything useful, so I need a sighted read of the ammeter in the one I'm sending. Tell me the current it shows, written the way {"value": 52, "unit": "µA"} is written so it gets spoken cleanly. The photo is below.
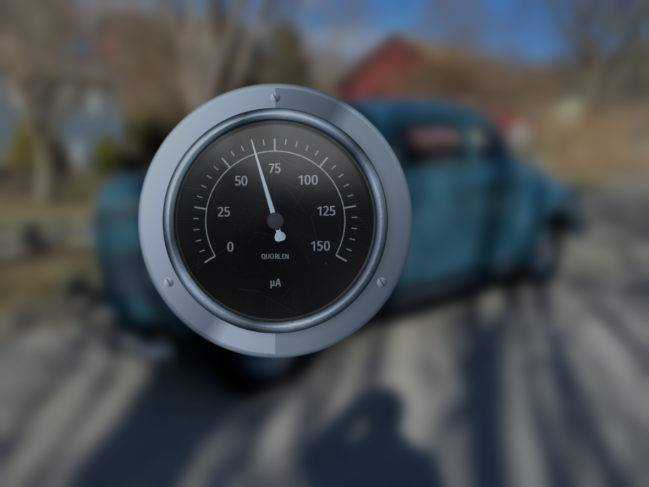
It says {"value": 65, "unit": "µA"}
